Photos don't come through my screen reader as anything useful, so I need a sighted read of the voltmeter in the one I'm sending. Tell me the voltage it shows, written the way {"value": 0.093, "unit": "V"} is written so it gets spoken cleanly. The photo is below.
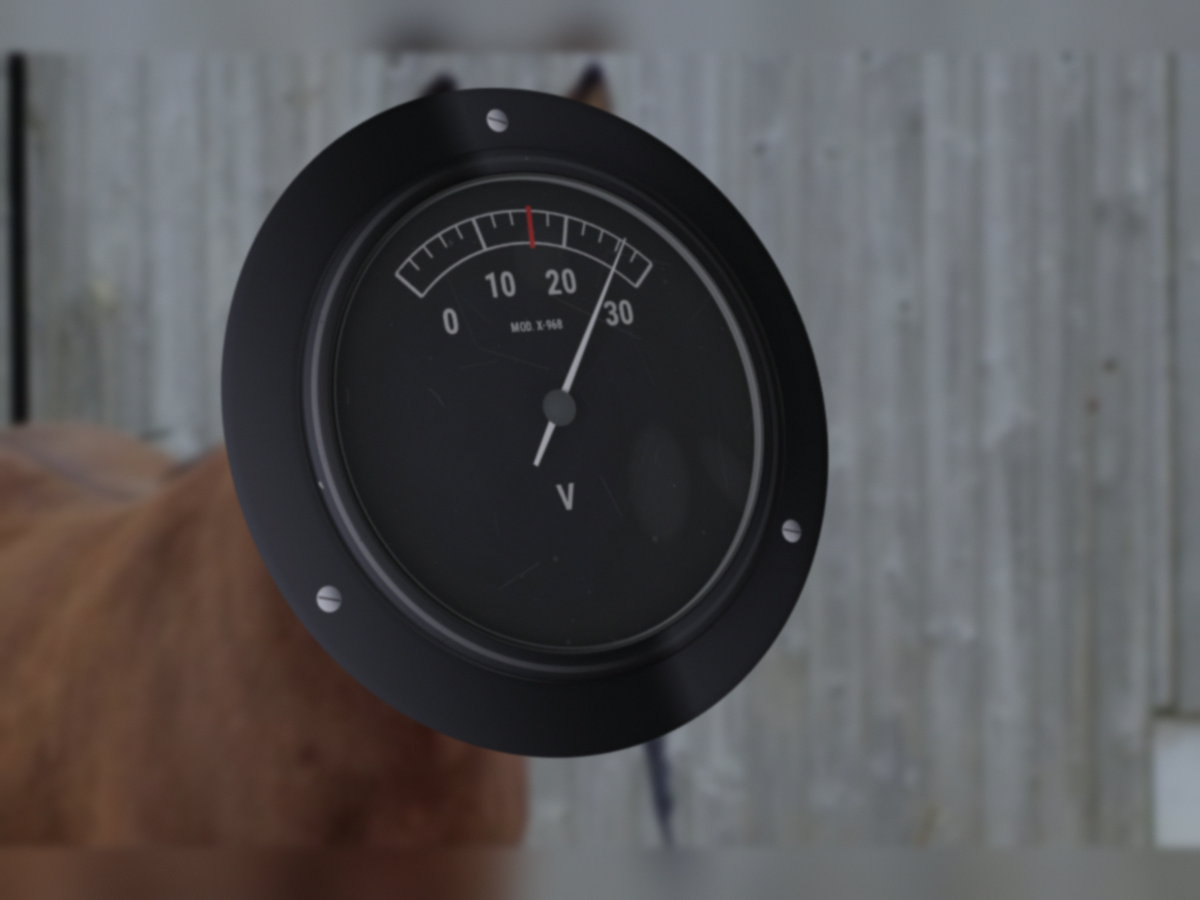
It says {"value": 26, "unit": "V"}
